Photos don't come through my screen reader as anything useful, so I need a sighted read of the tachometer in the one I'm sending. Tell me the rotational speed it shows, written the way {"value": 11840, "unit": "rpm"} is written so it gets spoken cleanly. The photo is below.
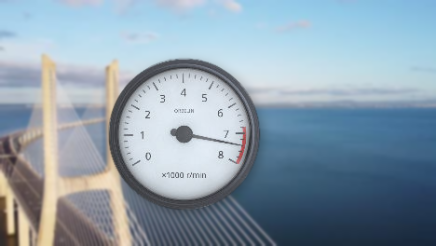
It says {"value": 7400, "unit": "rpm"}
